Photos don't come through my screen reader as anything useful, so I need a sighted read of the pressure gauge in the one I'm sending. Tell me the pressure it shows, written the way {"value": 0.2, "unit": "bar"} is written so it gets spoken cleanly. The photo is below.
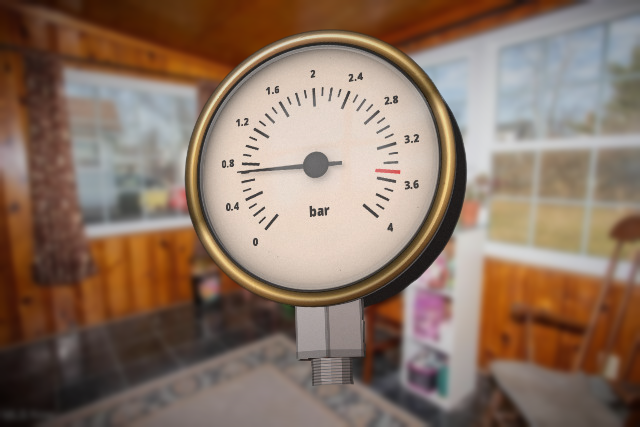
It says {"value": 0.7, "unit": "bar"}
